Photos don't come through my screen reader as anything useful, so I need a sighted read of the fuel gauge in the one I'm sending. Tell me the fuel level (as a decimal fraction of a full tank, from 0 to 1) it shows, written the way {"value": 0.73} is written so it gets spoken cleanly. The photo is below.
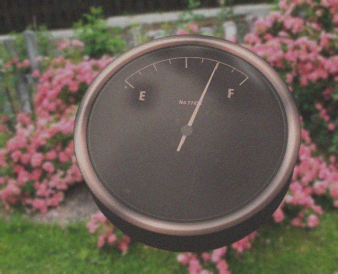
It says {"value": 0.75}
